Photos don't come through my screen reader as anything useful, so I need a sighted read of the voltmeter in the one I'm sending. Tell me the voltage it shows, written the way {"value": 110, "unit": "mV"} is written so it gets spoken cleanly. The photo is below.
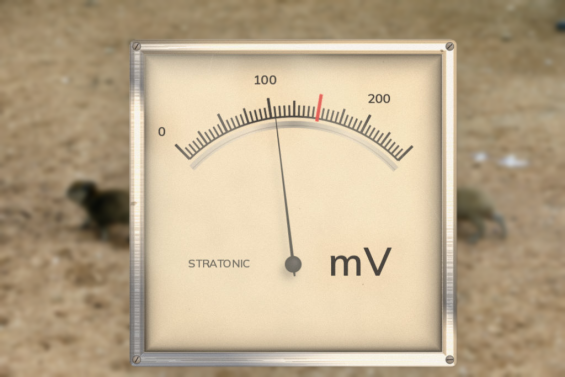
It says {"value": 105, "unit": "mV"}
